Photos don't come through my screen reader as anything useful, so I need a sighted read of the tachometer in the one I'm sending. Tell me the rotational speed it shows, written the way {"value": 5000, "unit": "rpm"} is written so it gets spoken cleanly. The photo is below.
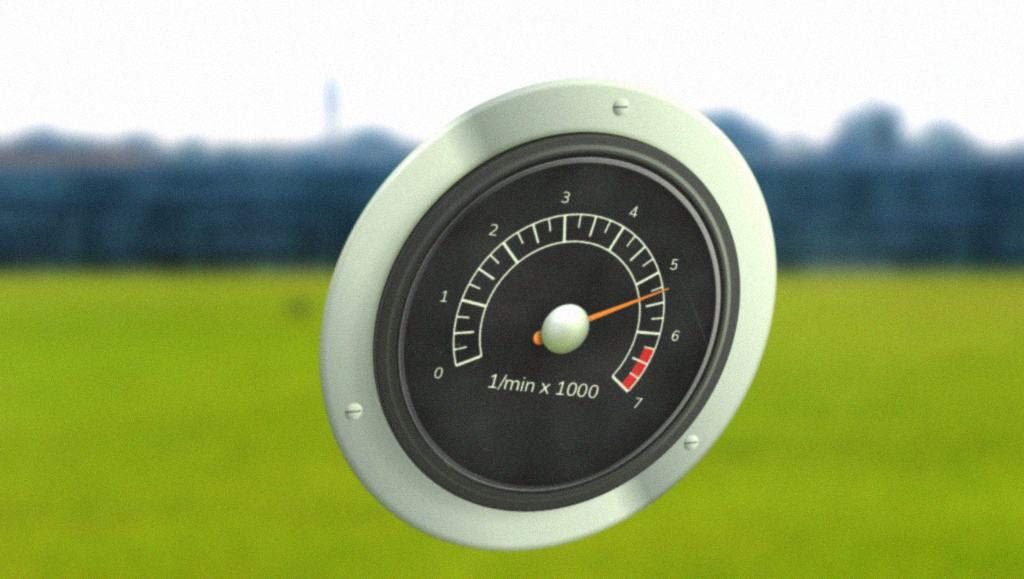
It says {"value": 5250, "unit": "rpm"}
